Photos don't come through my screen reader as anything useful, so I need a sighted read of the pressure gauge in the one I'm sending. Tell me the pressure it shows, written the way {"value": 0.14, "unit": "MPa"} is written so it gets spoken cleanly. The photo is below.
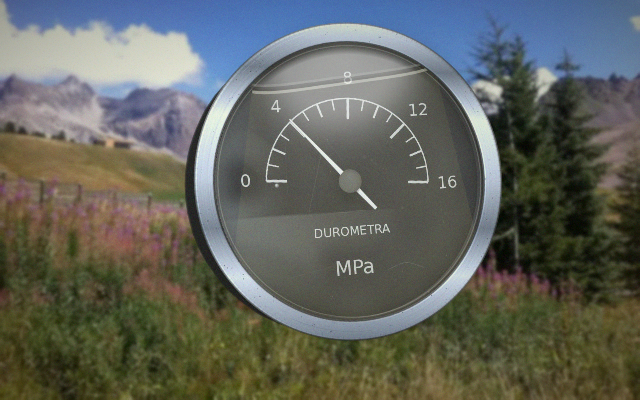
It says {"value": 4, "unit": "MPa"}
